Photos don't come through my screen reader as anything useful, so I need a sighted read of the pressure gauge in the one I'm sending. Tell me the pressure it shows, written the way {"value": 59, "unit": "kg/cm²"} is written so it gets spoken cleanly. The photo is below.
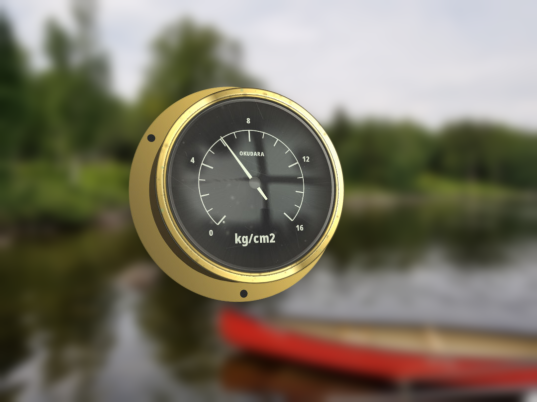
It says {"value": 6, "unit": "kg/cm²"}
